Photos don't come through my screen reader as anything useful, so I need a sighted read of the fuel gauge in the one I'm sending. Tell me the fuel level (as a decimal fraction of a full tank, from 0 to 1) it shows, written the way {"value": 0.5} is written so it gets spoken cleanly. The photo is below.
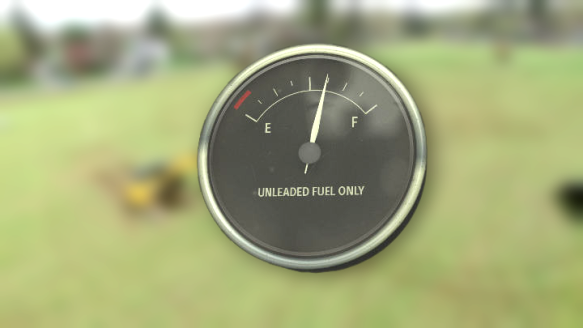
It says {"value": 0.625}
